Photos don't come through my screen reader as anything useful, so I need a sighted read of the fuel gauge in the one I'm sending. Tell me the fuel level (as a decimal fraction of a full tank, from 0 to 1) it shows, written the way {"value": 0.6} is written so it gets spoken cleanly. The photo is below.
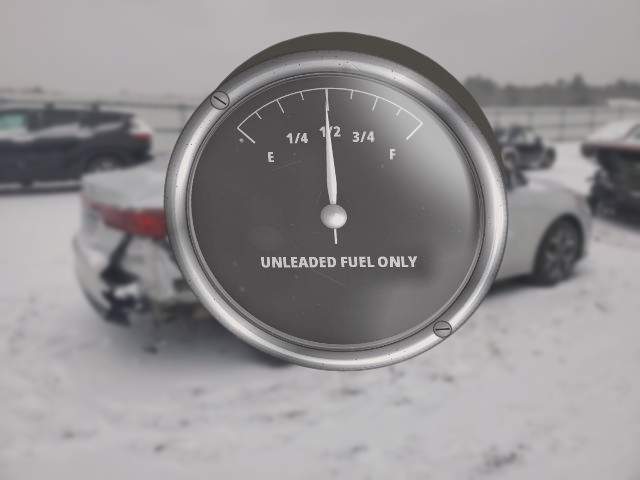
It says {"value": 0.5}
